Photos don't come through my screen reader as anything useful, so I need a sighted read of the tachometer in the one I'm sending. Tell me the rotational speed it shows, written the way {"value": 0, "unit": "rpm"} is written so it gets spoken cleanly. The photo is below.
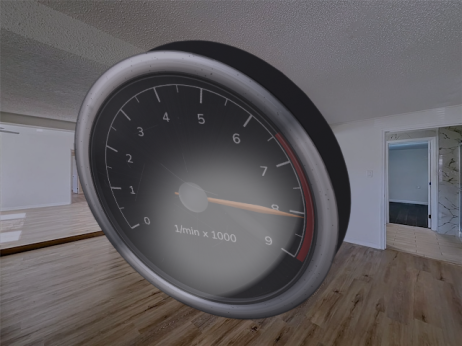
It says {"value": 8000, "unit": "rpm"}
